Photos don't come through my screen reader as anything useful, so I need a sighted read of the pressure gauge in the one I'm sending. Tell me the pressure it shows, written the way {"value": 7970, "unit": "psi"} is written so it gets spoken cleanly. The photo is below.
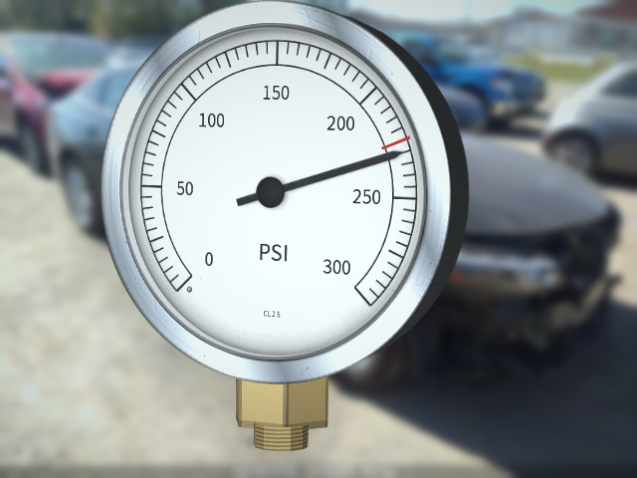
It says {"value": 230, "unit": "psi"}
